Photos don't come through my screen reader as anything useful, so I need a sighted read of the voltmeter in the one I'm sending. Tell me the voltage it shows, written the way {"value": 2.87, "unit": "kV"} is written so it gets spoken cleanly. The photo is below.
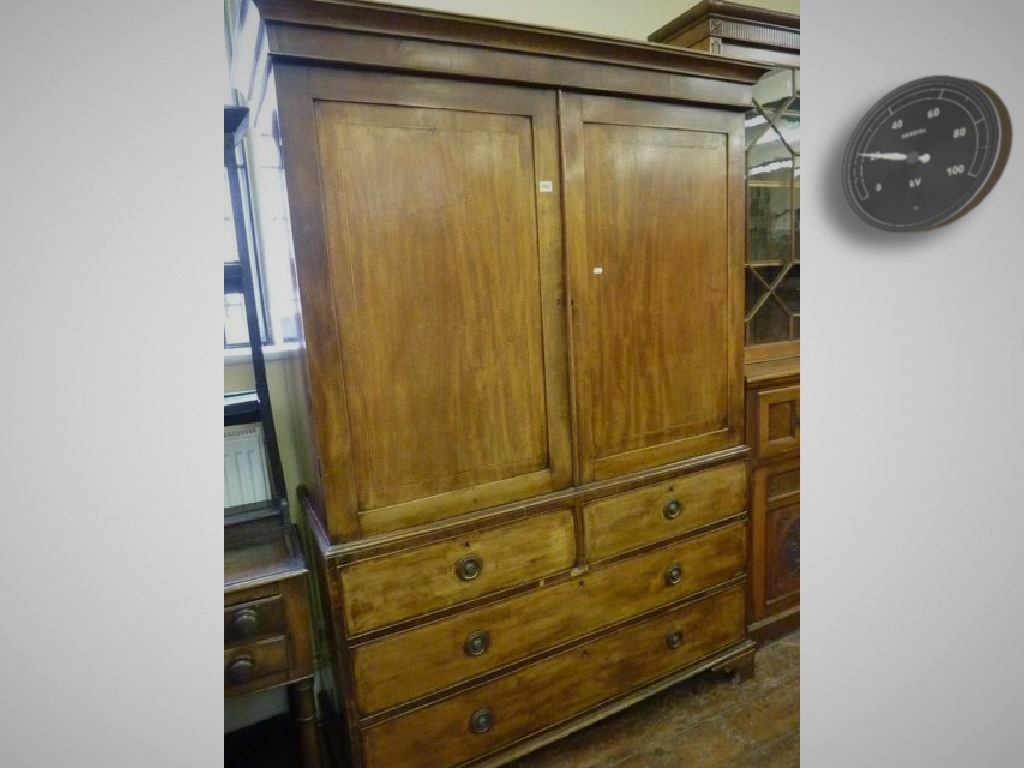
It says {"value": 20, "unit": "kV"}
